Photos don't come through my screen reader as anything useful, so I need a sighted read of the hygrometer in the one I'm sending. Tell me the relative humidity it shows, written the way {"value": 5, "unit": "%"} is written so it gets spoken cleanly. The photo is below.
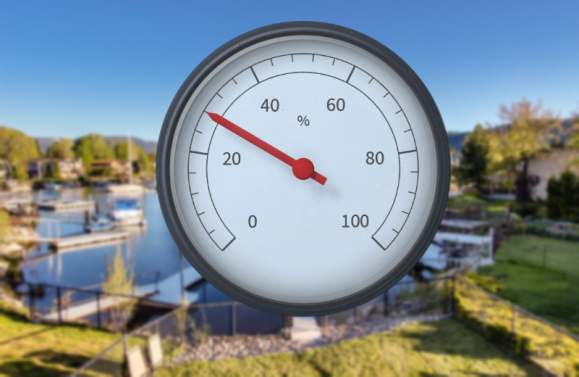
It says {"value": 28, "unit": "%"}
